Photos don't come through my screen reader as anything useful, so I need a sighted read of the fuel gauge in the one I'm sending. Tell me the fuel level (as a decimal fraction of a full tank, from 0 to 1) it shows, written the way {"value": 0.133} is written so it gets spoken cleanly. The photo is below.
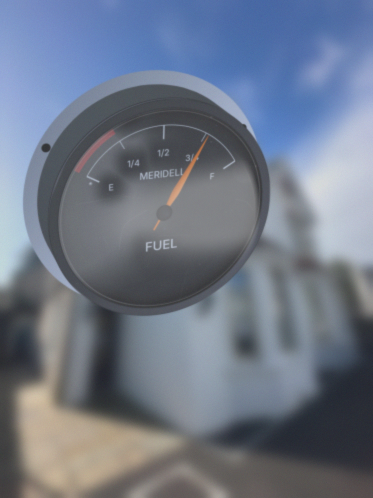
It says {"value": 0.75}
